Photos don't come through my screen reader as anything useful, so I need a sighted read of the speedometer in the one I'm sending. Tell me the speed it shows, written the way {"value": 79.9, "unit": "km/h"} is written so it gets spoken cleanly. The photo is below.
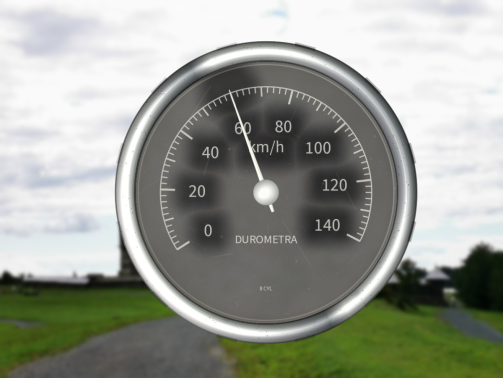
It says {"value": 60, "unit": "km/h"}
